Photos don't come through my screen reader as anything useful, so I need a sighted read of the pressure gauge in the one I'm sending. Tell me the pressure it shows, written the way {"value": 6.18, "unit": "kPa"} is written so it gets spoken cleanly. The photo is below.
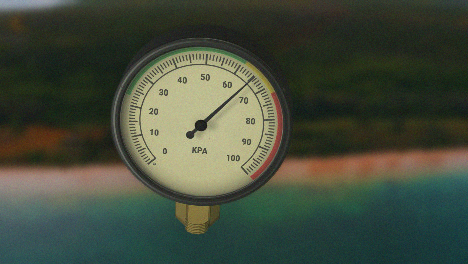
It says {"value": 65, "unit": "kPa"}
